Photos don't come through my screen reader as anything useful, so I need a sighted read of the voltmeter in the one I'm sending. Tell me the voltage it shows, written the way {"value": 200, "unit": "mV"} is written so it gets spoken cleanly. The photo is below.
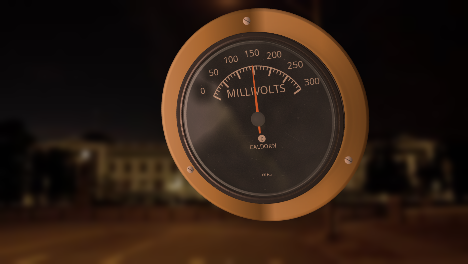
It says {"value": 150, "unit": "mV"}
